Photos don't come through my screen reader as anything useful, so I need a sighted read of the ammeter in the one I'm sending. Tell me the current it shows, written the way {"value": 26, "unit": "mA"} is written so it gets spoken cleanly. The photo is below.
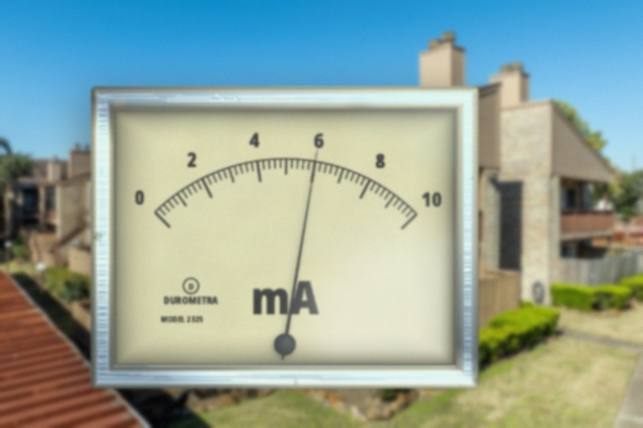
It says {"value": 6, "unit": "mA"}
